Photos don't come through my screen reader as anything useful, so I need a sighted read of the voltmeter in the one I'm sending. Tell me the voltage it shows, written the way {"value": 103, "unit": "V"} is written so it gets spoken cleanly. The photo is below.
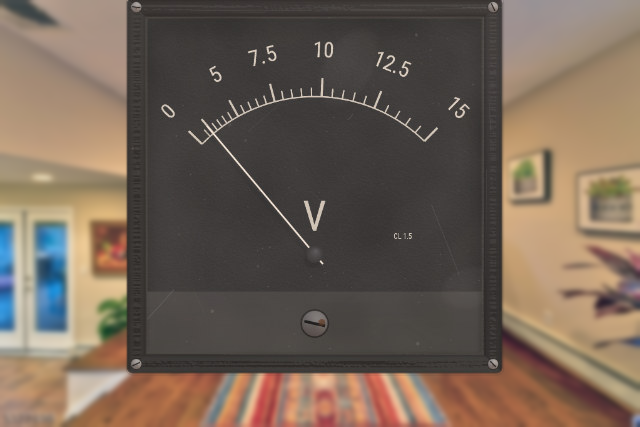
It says {"value": 2.5, "unit": "V"}
